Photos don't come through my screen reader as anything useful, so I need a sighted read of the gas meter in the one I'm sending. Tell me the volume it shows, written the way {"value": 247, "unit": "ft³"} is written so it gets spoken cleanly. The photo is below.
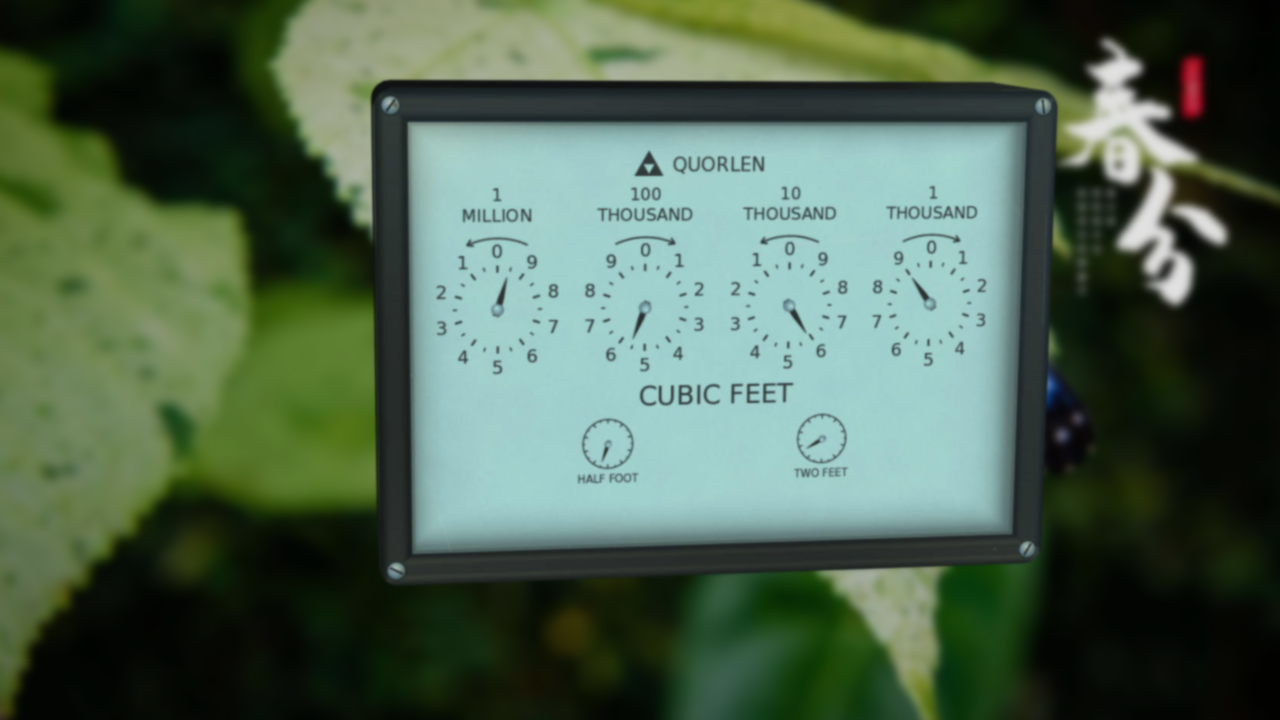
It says {"value": 955900, "unit": "ft³"}
